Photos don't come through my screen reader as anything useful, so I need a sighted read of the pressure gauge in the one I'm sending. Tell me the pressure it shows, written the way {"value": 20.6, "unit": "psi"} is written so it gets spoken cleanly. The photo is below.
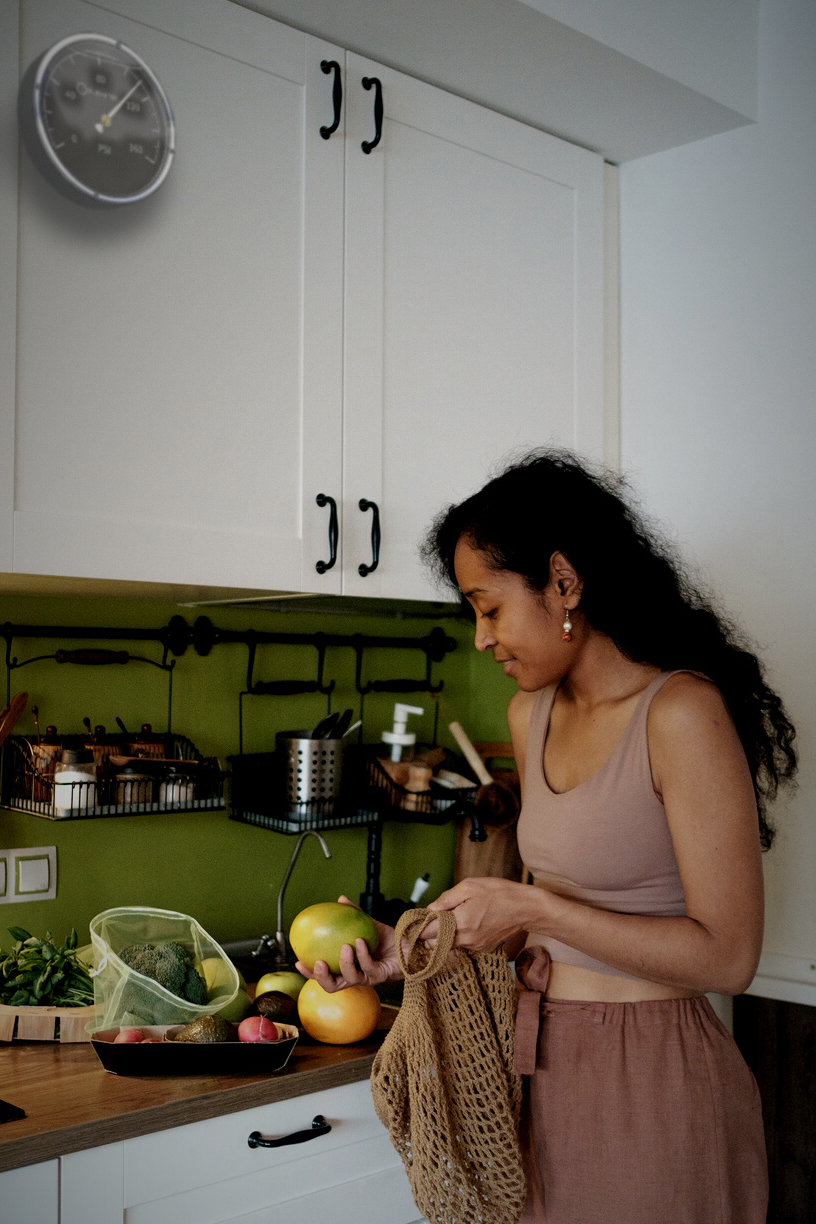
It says {"value": 110, "unit": "psi"}
